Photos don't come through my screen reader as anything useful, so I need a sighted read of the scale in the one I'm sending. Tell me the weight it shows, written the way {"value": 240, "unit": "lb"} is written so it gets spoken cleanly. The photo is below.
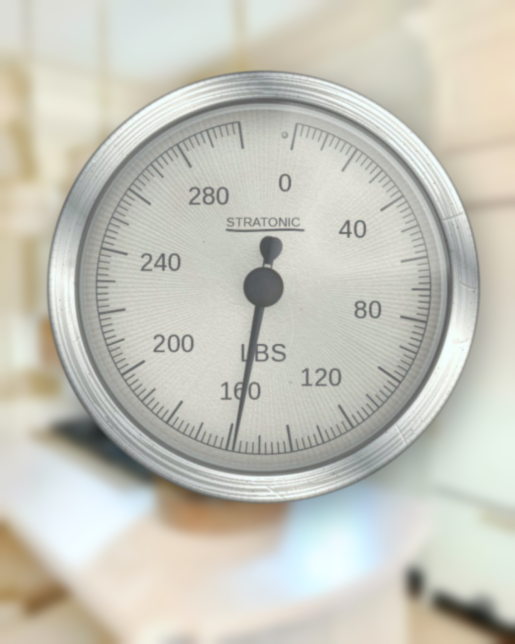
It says {"value": 158, "unit": "lb"}
